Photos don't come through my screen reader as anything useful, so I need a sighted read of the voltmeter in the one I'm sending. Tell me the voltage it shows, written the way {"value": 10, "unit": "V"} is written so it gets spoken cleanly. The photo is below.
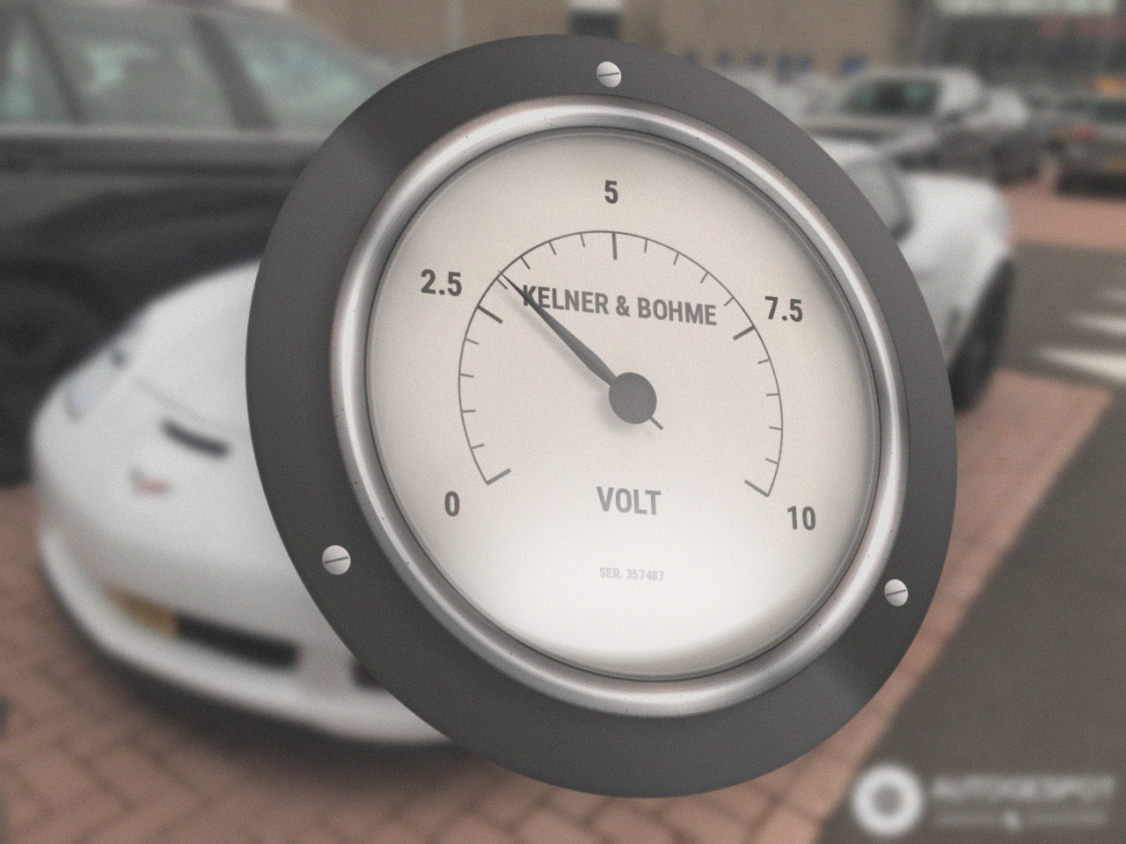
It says {"value": 3, "unit": "V"}
